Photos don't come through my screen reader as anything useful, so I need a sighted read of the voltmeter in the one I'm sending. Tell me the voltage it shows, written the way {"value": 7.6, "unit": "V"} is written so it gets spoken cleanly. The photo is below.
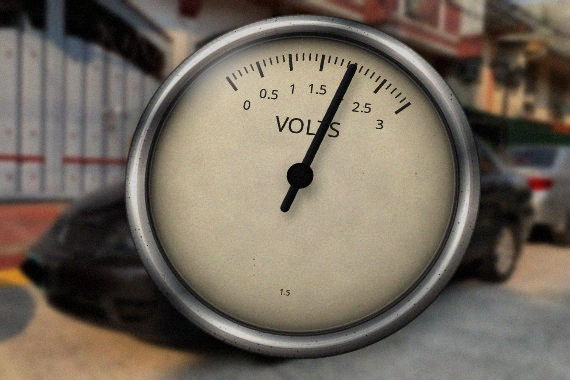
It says {"value": 2, "unit": "V"}
